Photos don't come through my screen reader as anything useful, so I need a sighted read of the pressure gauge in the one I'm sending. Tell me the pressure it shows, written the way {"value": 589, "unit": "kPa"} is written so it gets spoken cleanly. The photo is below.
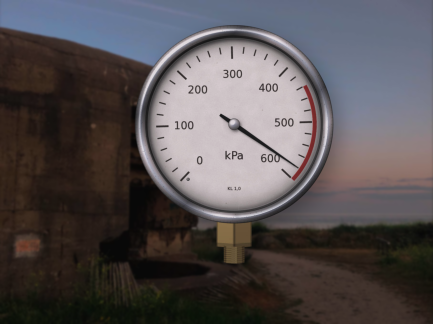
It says {"value": 580, "unit": "kPa"}
